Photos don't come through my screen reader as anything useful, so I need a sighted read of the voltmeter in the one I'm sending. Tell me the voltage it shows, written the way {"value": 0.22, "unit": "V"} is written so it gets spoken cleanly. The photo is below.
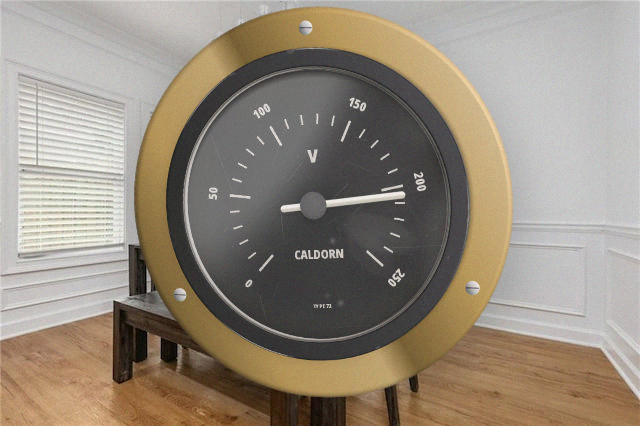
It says {"value": 205, "unit": "V"}
